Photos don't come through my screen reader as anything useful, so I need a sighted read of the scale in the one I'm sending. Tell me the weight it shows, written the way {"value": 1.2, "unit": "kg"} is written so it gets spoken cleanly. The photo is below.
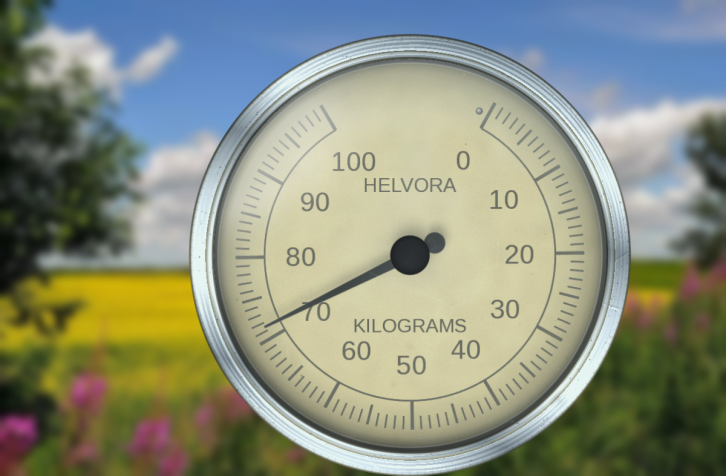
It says {"value": 71.5, "unit": "kg"}
